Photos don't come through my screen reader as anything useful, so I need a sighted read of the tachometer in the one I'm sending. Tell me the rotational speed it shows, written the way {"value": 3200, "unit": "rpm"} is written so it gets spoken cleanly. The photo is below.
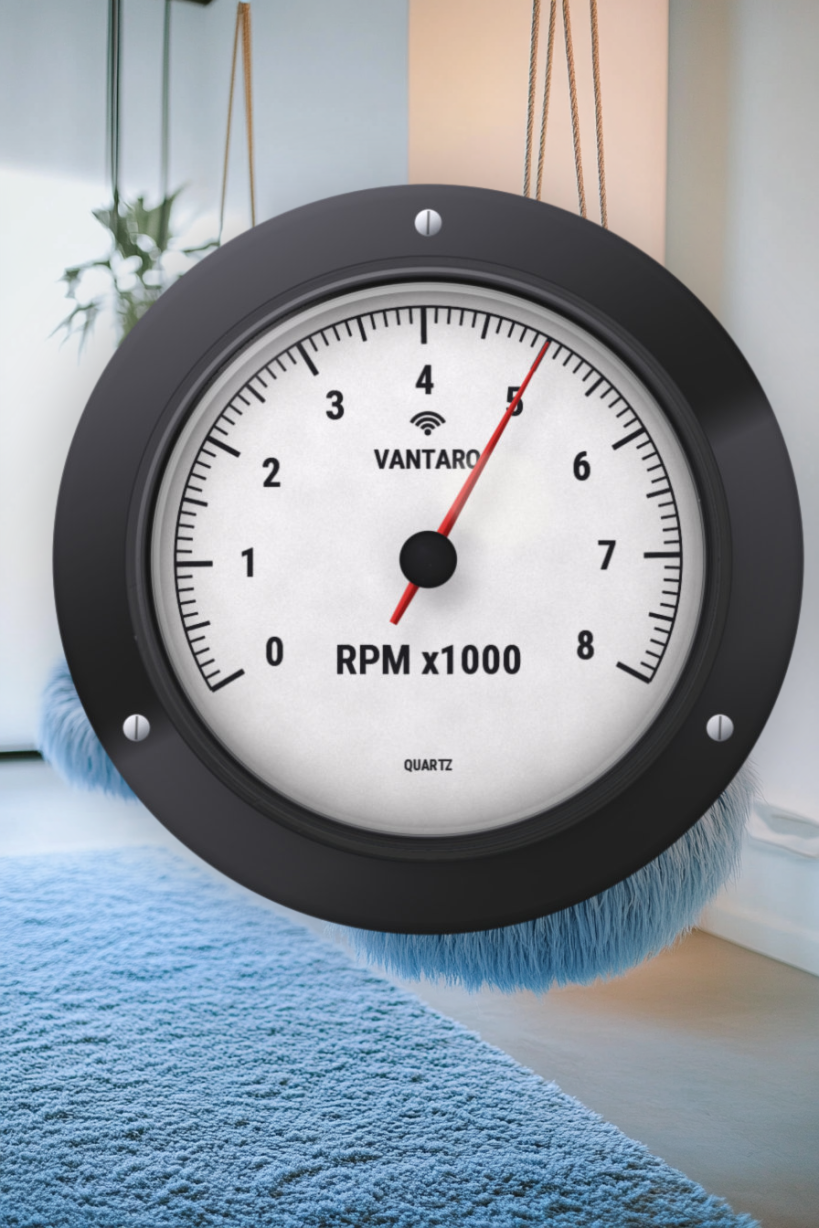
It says {"value": 5000, "unit": "rpm"}
